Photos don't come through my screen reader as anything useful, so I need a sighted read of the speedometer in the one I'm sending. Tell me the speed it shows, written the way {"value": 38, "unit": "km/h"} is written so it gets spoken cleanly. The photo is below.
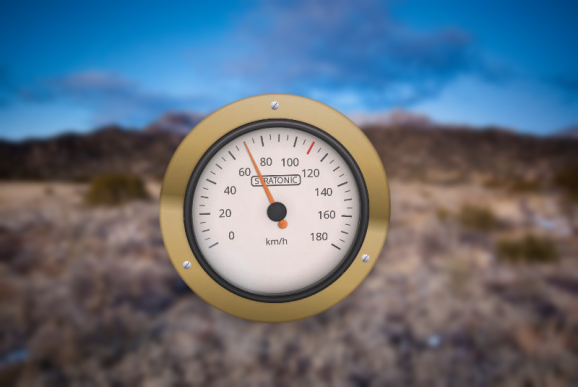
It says {"value": 70, "unit": "km/h"}
